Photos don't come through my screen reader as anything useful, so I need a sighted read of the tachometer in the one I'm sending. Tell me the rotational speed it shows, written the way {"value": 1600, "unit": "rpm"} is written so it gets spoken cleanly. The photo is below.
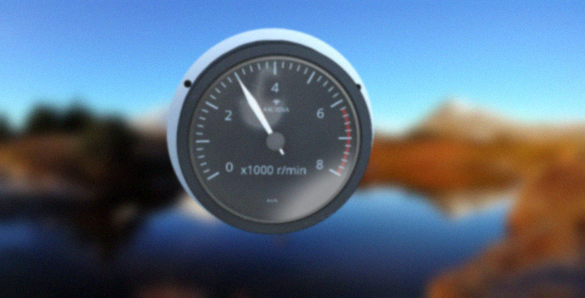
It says {"value": 3000, "unit": "rpm"}
